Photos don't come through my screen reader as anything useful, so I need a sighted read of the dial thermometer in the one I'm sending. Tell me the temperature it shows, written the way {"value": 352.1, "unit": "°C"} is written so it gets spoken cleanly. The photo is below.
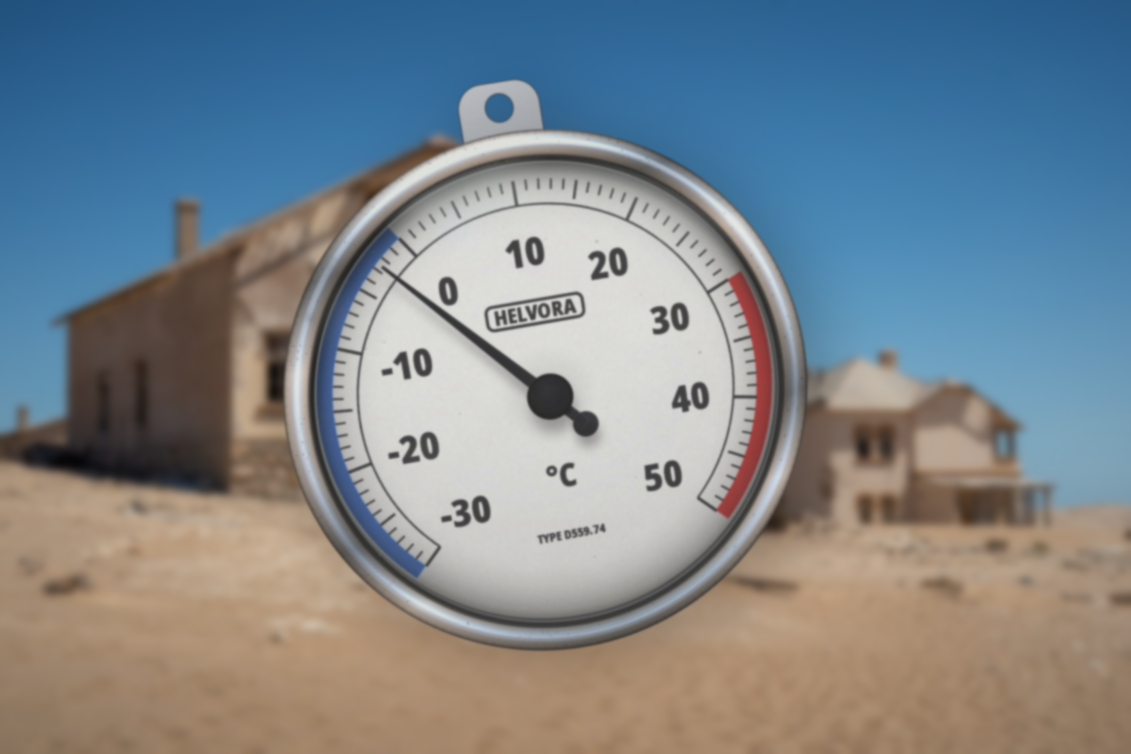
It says {"value": -2.5, "unit": "°C"}
